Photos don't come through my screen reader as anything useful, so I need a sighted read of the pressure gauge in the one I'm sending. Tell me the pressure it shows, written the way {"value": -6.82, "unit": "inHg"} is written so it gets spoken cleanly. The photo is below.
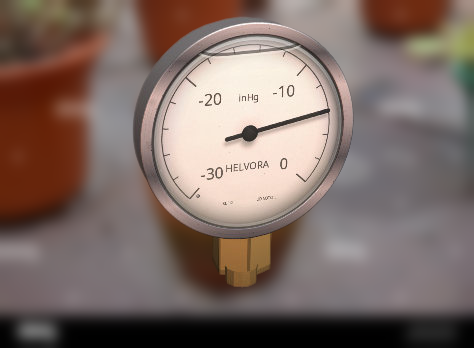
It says {"value": -6, "unit": "inHg"}
